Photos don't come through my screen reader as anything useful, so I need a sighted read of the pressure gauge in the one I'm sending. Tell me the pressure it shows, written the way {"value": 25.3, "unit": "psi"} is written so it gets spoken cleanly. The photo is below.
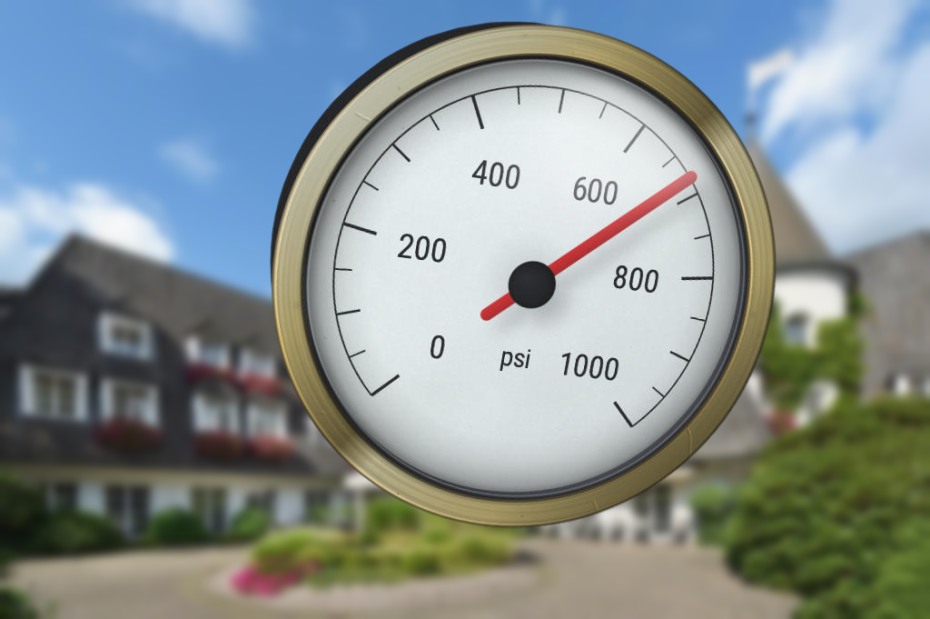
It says {"value": 675, "unit": "psi"}
